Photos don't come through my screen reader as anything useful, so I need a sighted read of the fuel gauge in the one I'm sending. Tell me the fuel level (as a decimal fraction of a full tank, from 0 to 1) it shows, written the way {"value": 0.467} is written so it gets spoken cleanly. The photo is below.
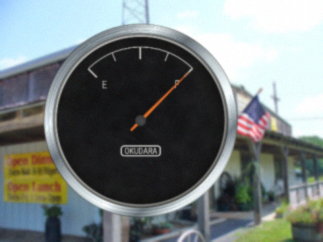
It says {"value": 1}
